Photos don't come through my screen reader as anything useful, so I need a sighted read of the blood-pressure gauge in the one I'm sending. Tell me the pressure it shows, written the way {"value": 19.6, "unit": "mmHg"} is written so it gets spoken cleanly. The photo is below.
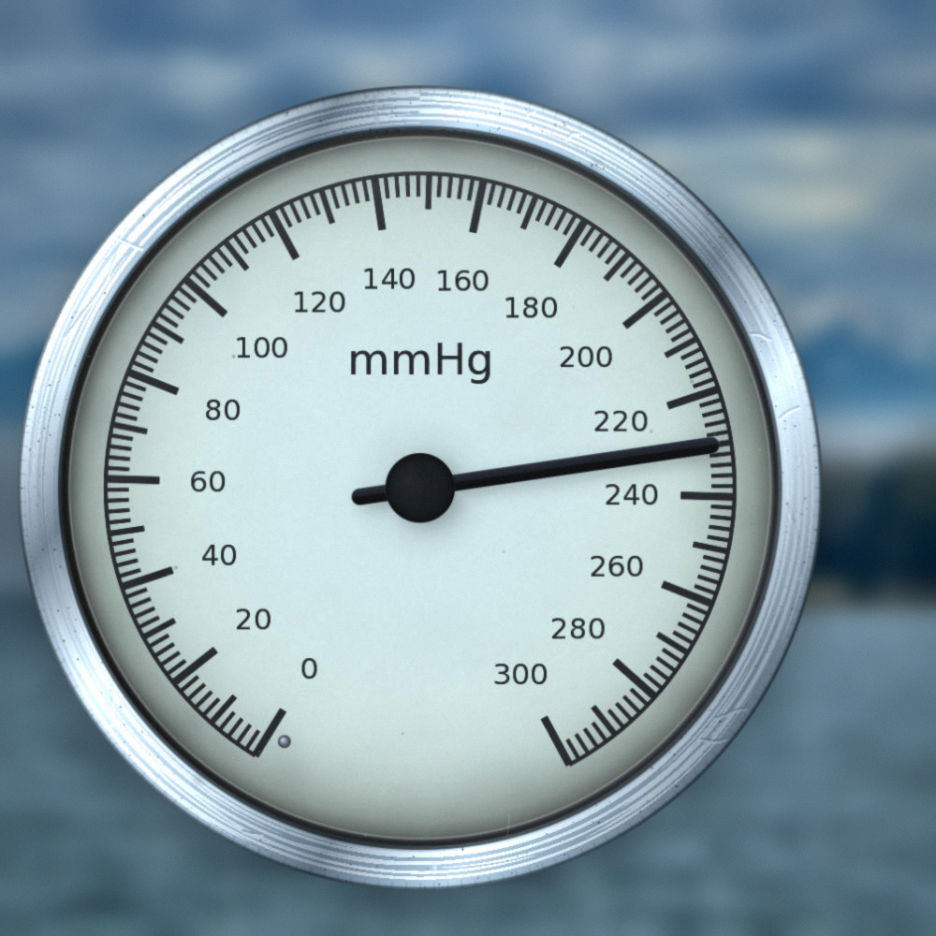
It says {"value": 230, "unit": "mmHg"}
